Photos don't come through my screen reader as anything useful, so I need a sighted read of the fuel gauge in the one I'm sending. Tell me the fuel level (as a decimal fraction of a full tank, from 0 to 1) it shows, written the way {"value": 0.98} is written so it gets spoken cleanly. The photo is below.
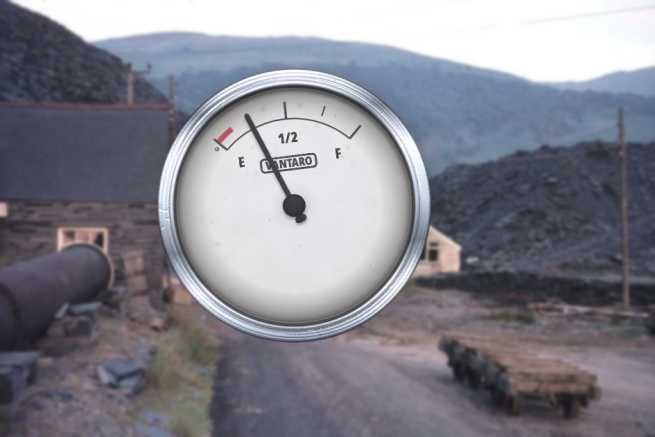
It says {"value": 0.25}
